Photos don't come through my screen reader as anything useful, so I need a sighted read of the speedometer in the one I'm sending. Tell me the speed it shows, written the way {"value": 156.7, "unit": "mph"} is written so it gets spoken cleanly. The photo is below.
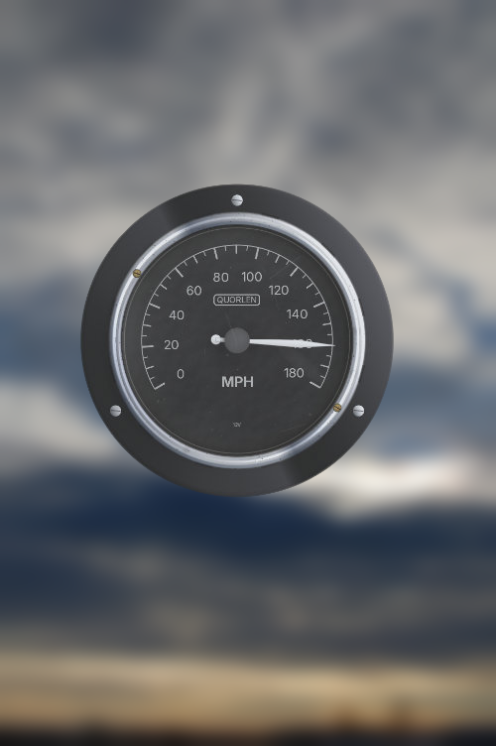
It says {"value": 160, "unit": "mph"}
